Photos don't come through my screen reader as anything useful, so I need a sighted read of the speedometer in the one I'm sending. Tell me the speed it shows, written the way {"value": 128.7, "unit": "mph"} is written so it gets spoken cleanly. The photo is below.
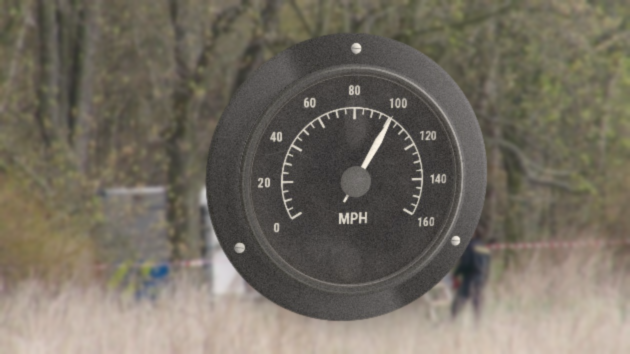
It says {"value": 100, "unit": "mph"}
